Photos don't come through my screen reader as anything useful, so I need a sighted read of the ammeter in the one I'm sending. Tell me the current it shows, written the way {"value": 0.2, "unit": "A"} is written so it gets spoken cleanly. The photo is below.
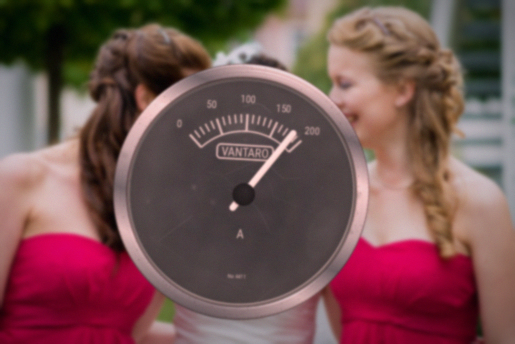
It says {"value": 180, "unit": "A"}
